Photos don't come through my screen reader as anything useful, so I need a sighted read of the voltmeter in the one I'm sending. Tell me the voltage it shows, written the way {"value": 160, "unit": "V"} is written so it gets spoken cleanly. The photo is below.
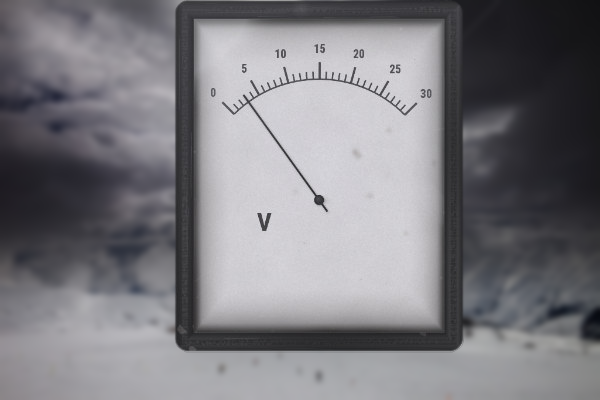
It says {"value": 3, "unit": "V"}
